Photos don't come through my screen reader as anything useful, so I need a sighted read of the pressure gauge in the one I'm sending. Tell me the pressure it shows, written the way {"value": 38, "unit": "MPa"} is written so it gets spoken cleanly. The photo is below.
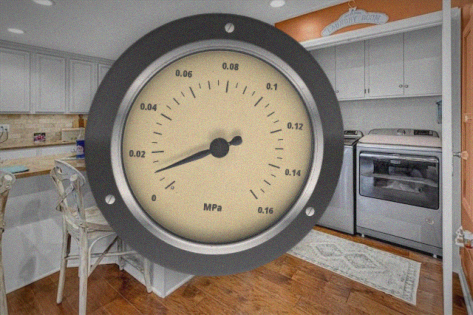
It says {"value": 0.01, "unit": "MPa"}
